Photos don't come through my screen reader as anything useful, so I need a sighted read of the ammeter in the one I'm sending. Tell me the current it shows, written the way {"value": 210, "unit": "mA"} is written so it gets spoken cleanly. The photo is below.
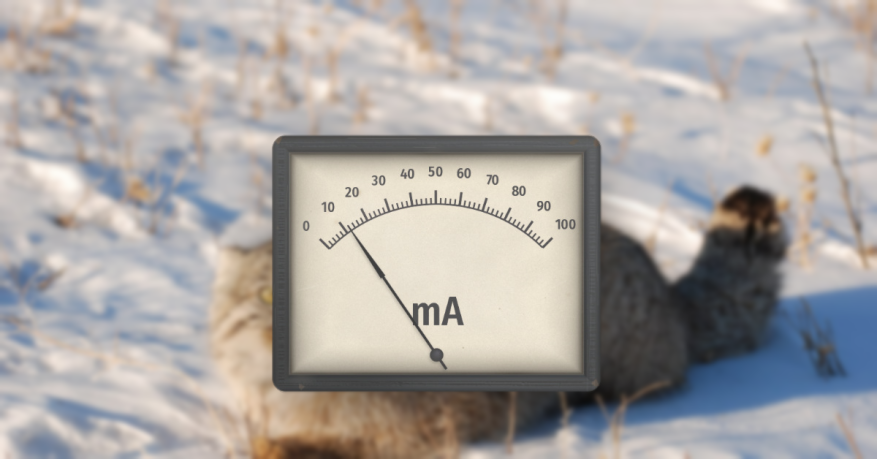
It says {"value": 12, "unit": "mA"}
